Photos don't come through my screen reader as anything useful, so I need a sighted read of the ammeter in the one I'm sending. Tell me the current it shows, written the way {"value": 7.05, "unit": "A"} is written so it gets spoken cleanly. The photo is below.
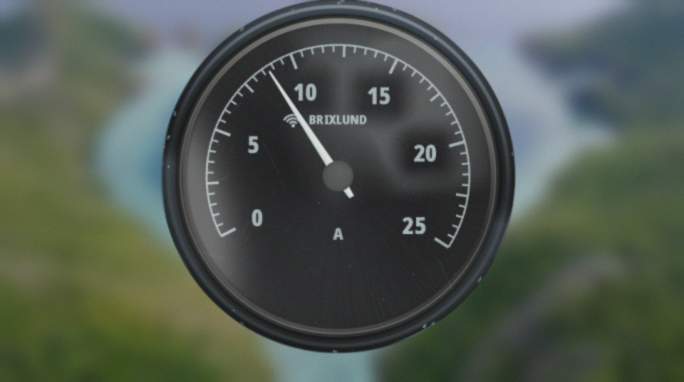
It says {"value": 8.75, "unit": "A"}
